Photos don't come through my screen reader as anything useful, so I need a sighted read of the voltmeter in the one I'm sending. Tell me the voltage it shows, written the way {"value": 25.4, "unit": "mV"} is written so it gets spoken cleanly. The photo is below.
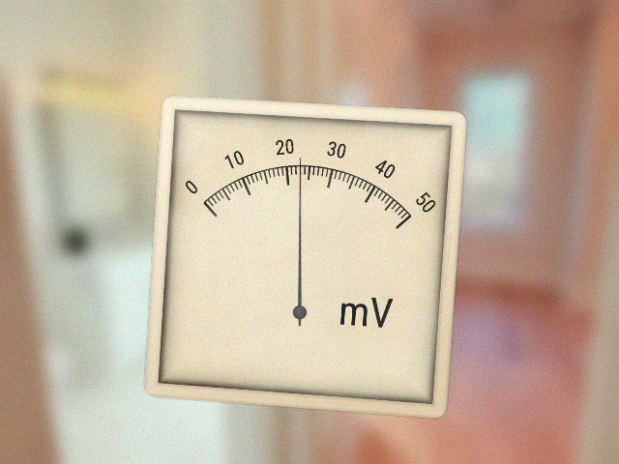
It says {"value": 23, "unit": "mV"}
